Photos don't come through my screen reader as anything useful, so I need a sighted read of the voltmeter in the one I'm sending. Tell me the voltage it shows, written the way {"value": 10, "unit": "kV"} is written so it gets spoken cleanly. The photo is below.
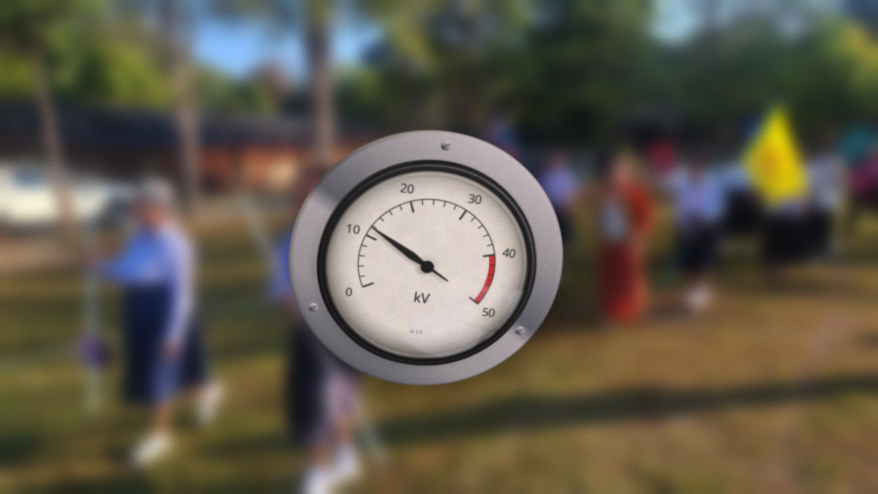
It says {"value": 12, "unit": "kV"}
